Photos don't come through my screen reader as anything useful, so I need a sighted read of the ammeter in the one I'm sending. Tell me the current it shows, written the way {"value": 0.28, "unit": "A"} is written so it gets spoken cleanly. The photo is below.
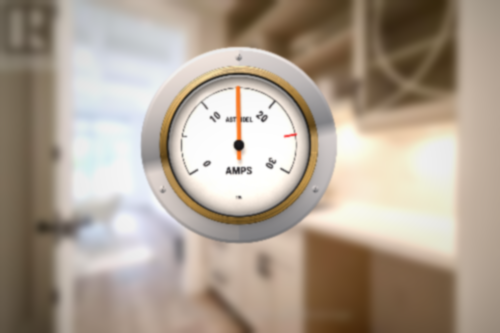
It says {"value": 15, "unit": "A"}
